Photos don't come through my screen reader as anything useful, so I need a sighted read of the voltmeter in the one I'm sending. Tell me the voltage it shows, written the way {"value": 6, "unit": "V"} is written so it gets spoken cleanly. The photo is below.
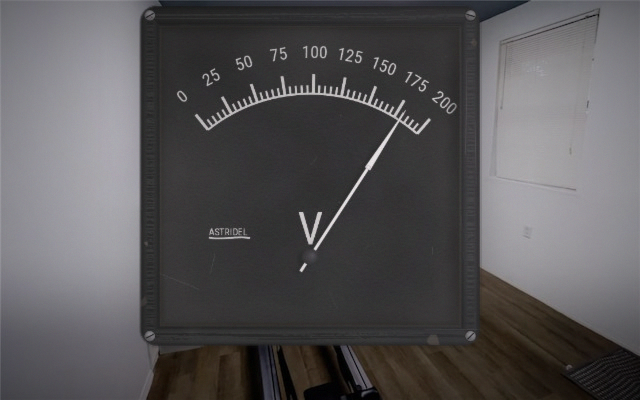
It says {"value": 180, "unit": "V"}
